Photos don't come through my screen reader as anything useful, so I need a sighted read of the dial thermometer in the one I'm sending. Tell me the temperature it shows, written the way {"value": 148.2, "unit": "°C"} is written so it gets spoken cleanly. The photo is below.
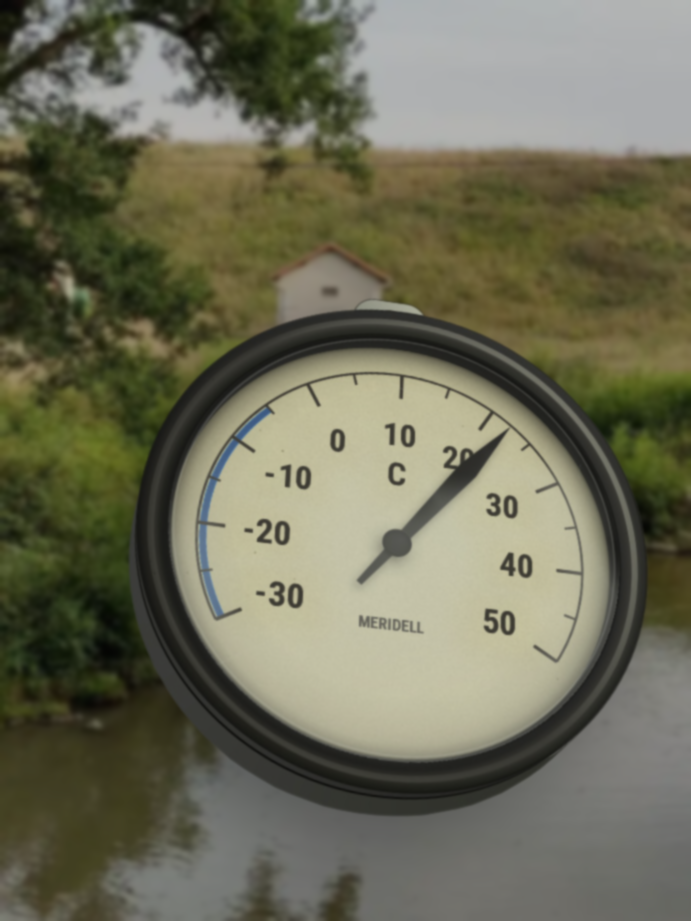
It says {"value": 22.5, "unit": "°C"}
